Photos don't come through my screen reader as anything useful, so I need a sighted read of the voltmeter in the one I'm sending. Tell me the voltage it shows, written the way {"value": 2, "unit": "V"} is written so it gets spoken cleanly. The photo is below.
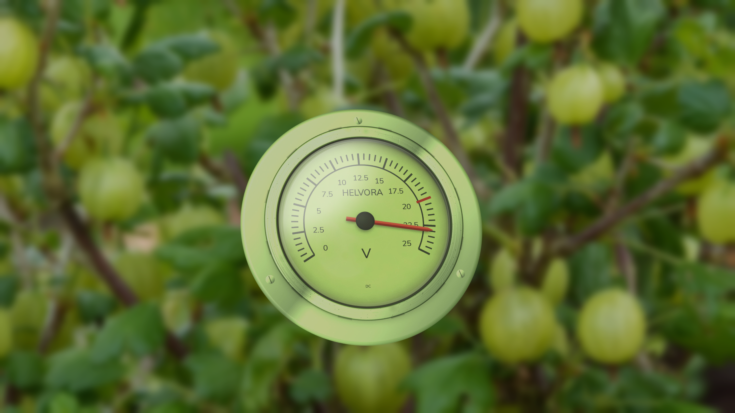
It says {"value": 23, "unit": "V"}
